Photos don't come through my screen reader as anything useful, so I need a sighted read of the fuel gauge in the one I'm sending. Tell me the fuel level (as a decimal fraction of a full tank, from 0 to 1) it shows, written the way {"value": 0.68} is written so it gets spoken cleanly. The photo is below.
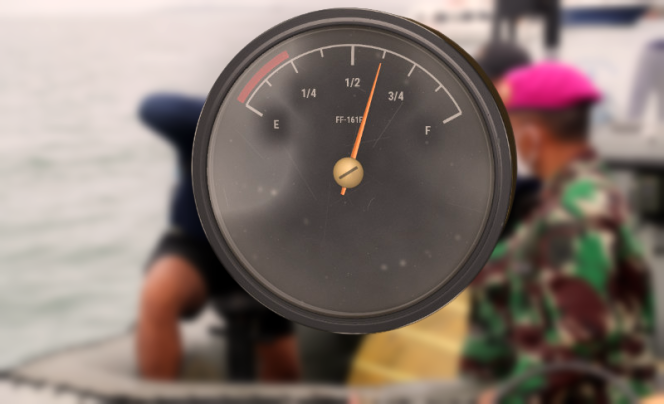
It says {"value": 0.625}
